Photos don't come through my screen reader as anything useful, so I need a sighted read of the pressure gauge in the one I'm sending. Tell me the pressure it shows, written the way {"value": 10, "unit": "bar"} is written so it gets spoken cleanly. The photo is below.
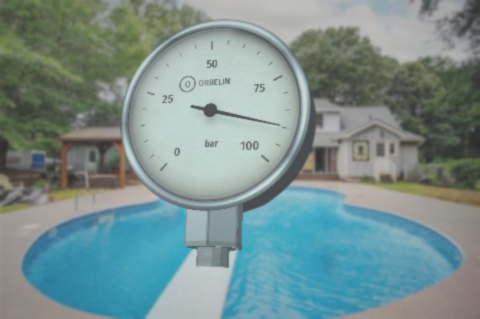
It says {"value": 90, "unit": "bar"}
